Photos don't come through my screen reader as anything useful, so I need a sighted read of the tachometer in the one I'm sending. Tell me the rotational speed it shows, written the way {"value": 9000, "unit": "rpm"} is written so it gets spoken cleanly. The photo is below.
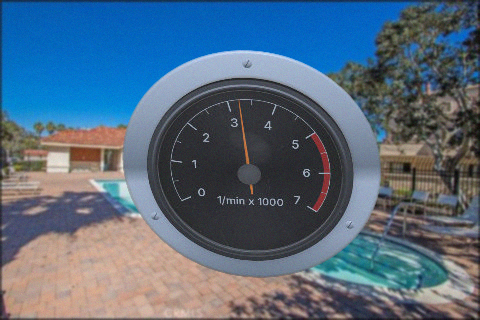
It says {"value": 3250, "unit": "rpm"}
